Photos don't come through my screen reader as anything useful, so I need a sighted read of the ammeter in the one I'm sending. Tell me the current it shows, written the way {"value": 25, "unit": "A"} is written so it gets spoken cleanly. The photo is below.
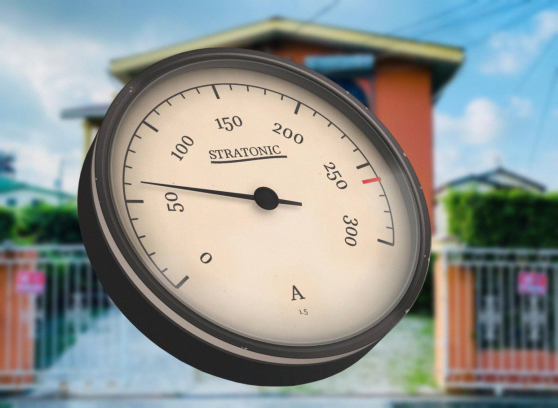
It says {"value": 60, "unit": "A"}
